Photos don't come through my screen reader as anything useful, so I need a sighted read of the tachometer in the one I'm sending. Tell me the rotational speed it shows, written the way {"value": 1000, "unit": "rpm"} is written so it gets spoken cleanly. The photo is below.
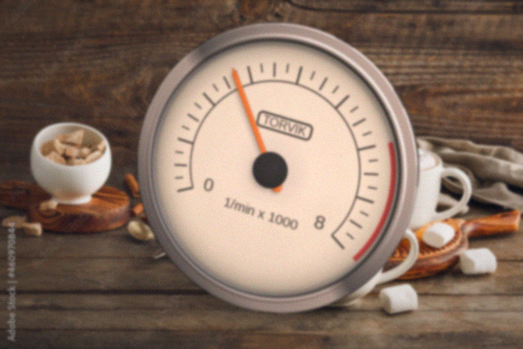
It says {"value": 2750, "unit": "rpm"}
